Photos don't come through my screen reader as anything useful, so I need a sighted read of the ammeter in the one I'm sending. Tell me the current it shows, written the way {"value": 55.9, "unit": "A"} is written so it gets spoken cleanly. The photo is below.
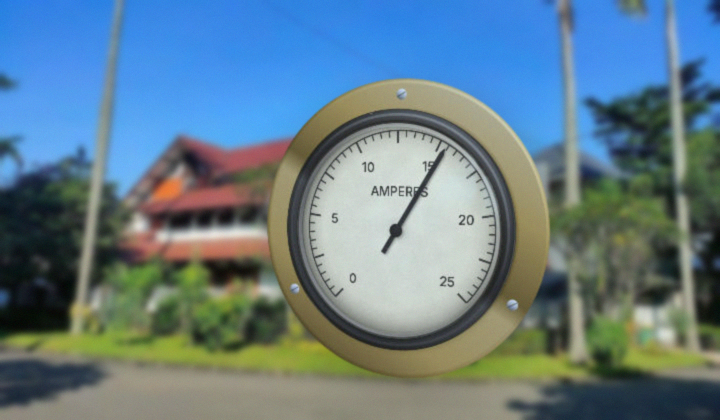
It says {"value": 15.5, "unit": "A"}
